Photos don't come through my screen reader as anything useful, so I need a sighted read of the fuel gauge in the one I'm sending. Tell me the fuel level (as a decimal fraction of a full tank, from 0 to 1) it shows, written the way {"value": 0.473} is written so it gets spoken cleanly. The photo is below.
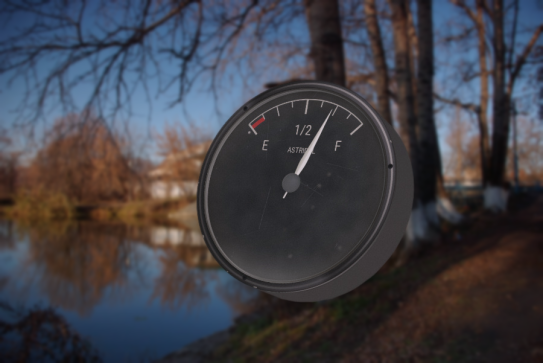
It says {"value": 0.75}
